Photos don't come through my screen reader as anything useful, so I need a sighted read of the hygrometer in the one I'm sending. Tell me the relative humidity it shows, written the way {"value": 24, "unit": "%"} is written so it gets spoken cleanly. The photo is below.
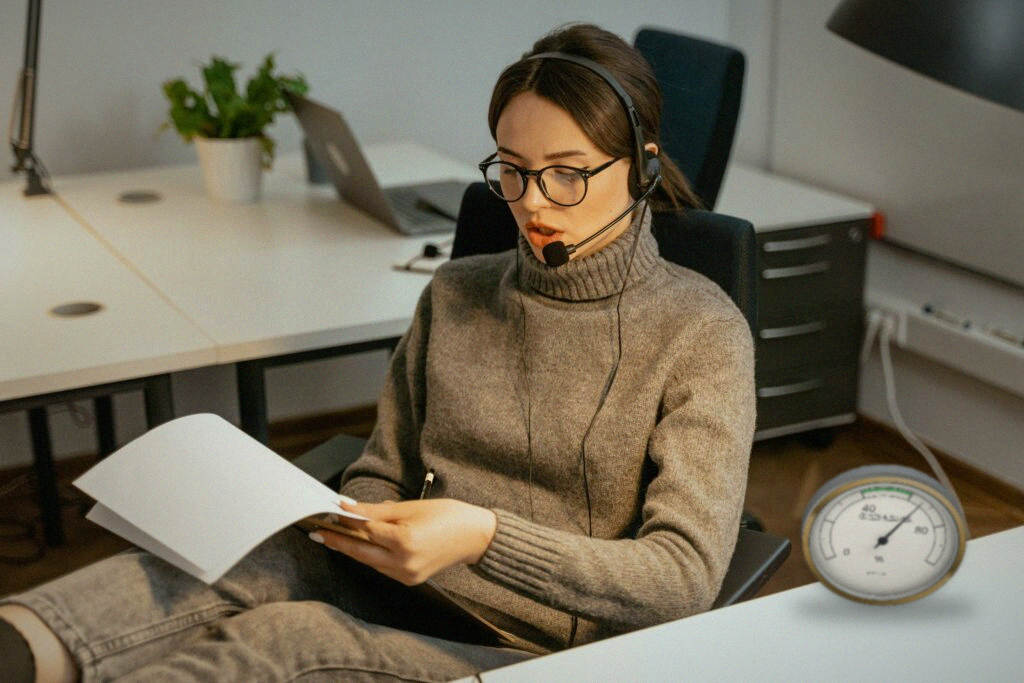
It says {"value": 65, "unit": "%"}
